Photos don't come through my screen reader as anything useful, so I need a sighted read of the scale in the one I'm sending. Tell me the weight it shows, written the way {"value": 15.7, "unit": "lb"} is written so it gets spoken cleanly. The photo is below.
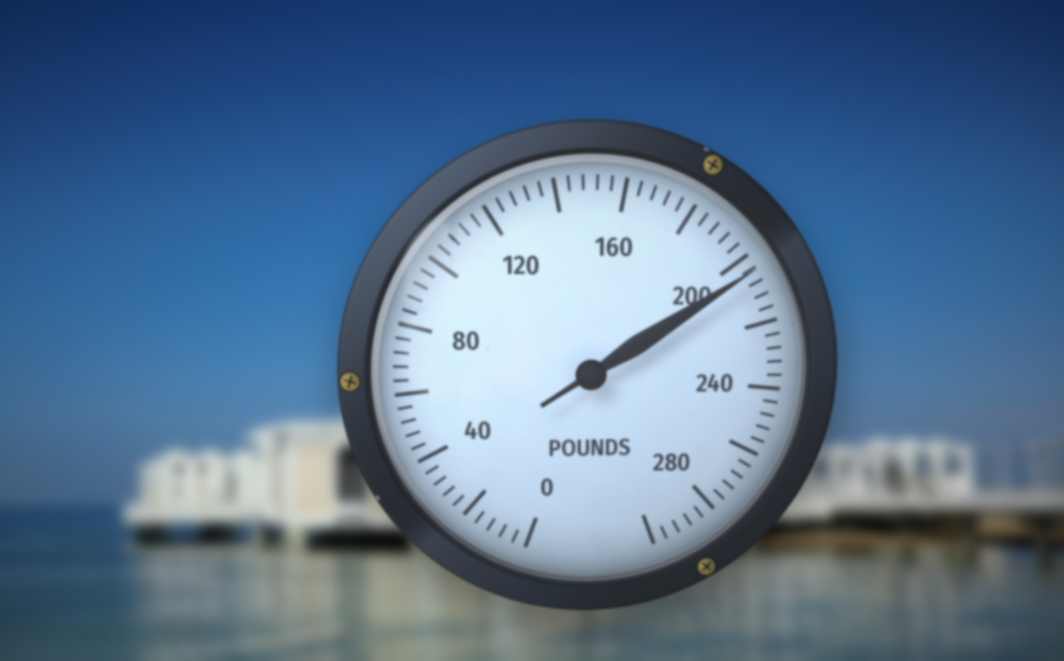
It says {"value": 204, "unit": "lb"}
